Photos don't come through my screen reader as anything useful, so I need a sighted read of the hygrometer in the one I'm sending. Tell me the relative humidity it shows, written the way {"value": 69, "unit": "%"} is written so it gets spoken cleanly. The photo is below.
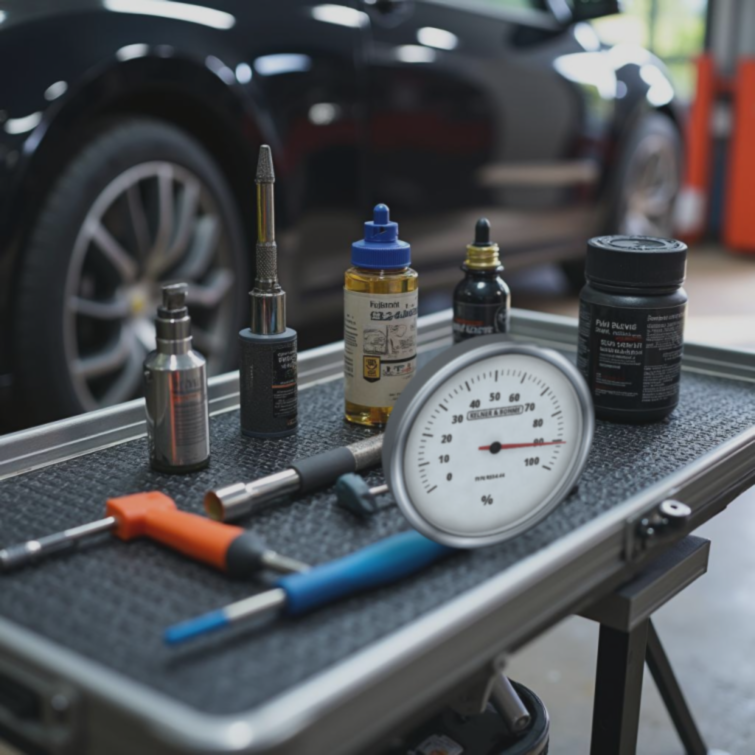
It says {"value": 90, "unit": "%"}
